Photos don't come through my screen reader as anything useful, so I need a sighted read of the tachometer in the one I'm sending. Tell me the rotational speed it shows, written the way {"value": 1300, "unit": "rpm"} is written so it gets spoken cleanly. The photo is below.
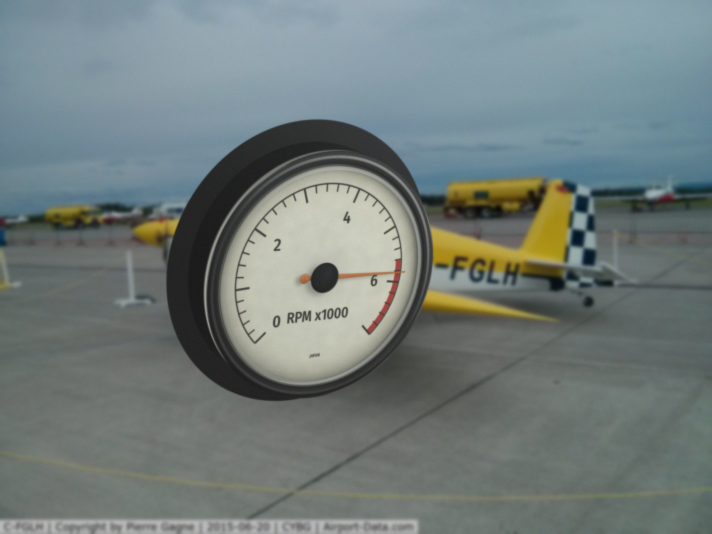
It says {"value": 5800, "unit": "rpm"}
